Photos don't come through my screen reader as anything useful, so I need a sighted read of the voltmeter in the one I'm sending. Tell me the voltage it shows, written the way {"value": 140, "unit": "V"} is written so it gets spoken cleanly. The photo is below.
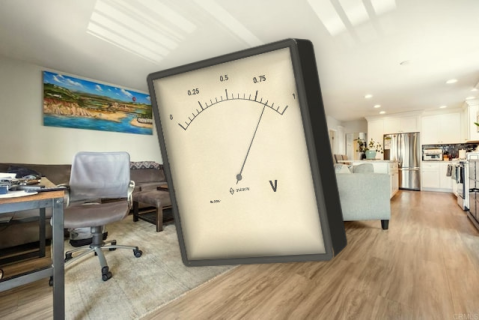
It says {"value": 0.85, "unit": "V"}
